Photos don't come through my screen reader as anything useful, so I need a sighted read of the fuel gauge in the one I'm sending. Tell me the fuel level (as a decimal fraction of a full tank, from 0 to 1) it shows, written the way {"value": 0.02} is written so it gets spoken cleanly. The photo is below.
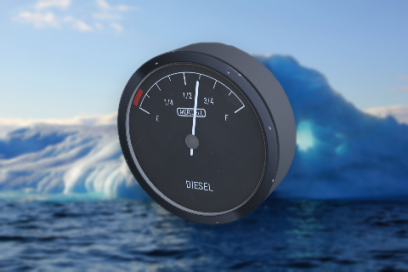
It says {"value": 0.625}
